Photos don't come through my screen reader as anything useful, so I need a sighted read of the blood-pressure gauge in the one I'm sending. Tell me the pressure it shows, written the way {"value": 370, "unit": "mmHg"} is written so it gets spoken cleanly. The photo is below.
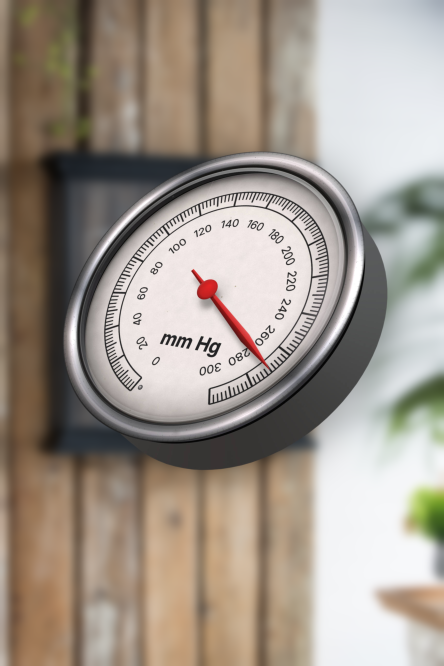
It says {"value": 270, "unit": "mmHg"}
